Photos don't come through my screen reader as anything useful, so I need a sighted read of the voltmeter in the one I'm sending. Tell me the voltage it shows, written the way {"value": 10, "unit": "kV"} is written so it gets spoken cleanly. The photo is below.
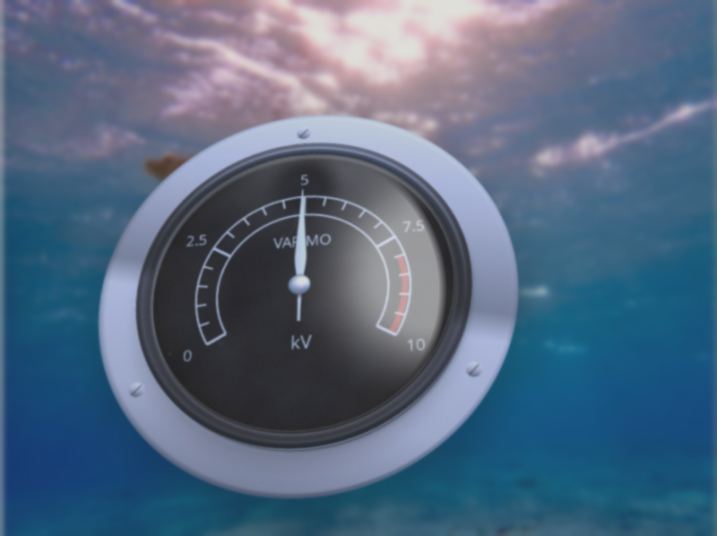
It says {"value": 5, "unit": "kV"}
